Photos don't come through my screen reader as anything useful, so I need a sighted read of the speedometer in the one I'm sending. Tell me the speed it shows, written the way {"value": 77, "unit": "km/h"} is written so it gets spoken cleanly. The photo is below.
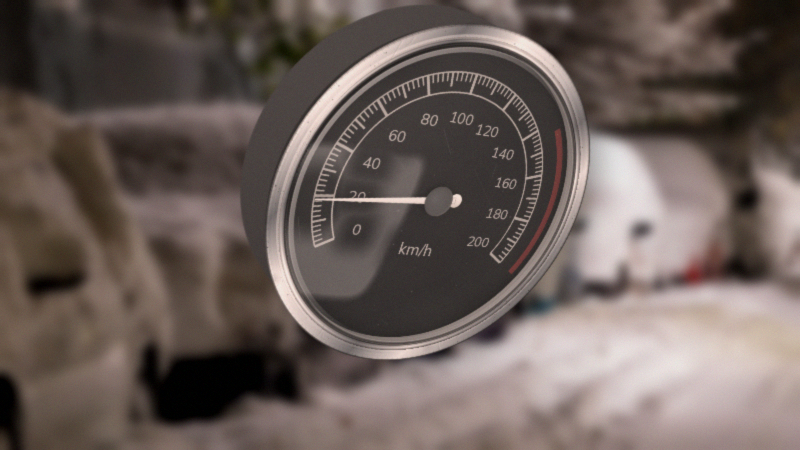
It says {"value": 20, "unit": "km/h"}
